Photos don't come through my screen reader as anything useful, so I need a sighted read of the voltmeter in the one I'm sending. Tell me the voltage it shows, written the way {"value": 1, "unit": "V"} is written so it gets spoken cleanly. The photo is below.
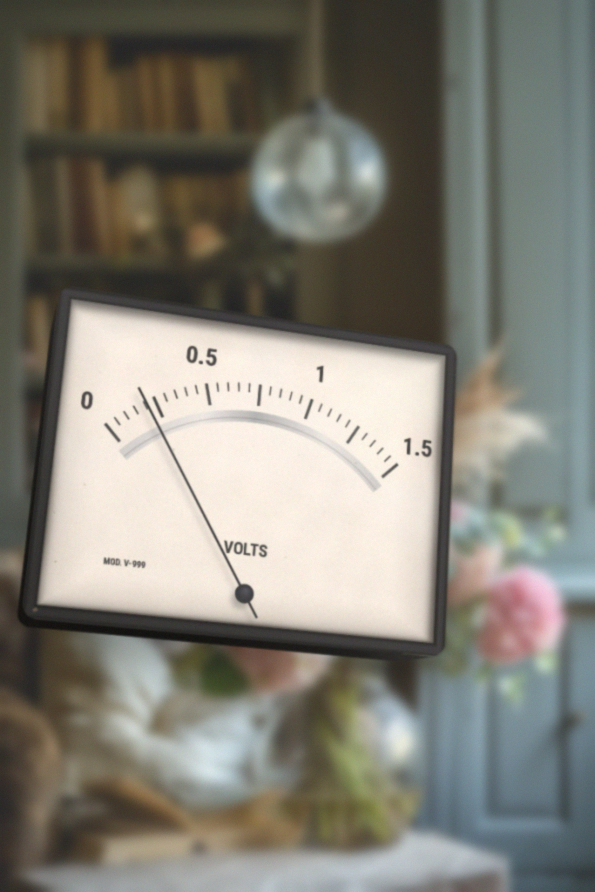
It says {"value": 0.2, "unit": "V"}
